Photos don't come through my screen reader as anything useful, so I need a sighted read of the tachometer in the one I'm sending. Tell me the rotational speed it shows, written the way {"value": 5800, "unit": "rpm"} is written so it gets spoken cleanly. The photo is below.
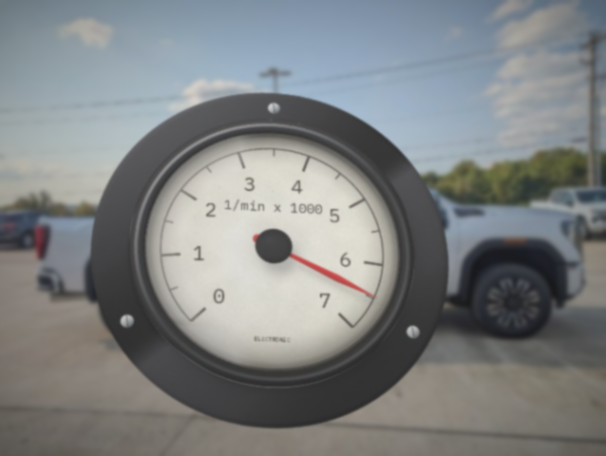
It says {"value": 6500, "unit": "rpm"}
